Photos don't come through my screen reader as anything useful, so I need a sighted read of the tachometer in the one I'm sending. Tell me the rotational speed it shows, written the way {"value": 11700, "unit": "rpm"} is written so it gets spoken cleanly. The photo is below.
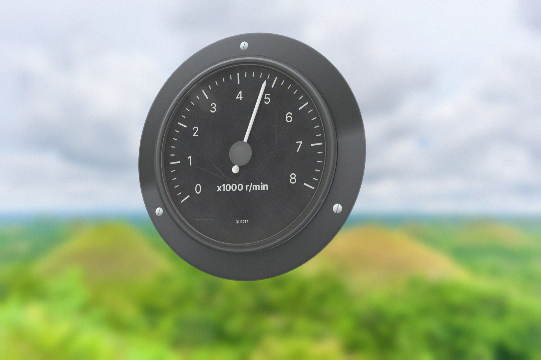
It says {"value": 4800, "unit": "rpm"}
